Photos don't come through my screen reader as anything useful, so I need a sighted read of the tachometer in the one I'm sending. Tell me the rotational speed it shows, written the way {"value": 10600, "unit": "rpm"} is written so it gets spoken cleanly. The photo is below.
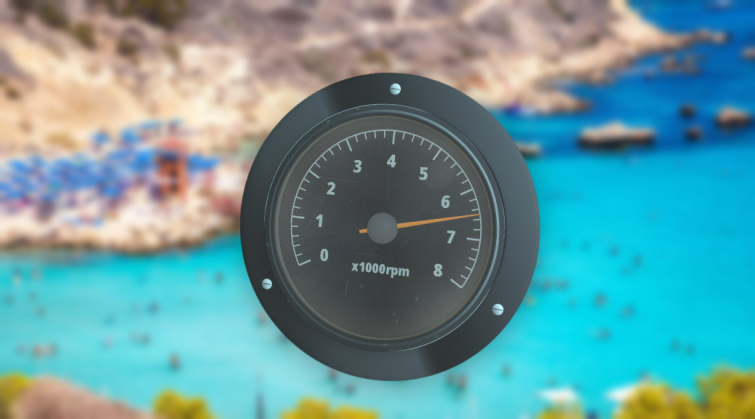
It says {"value": 6500, "unit": "rpm"}
